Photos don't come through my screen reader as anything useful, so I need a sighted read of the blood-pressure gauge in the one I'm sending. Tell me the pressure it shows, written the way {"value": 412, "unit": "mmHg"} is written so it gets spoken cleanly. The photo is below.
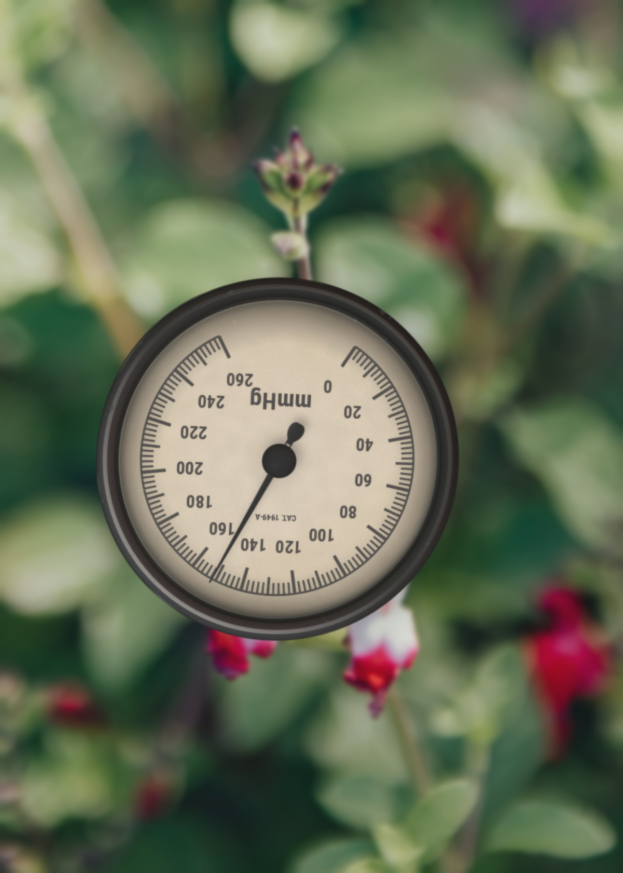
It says {"value": 152, "unit": "mmHg"}
